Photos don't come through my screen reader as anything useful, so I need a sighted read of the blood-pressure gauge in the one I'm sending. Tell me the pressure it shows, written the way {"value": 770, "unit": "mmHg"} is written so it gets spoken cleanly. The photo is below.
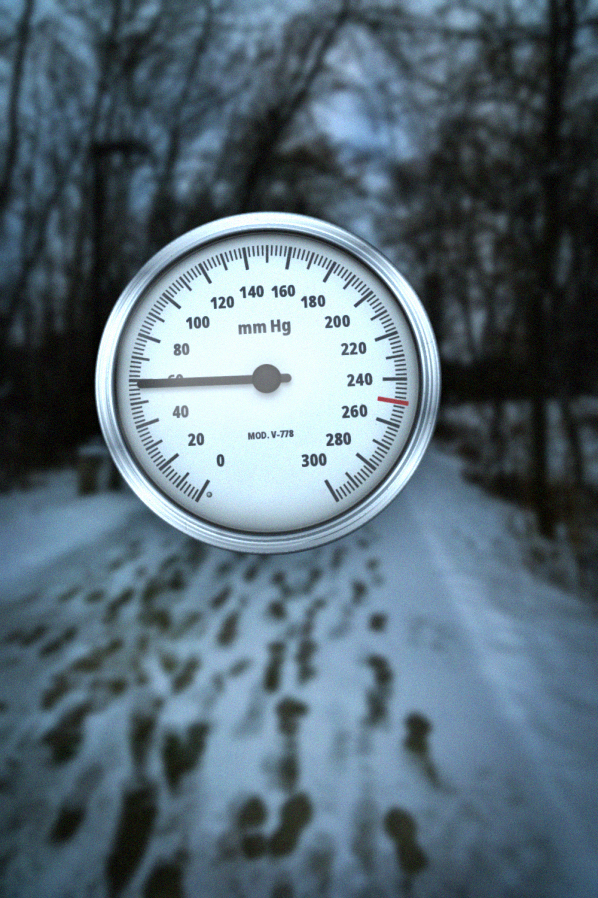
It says {"value": 58, "unit": "mmHg"}
